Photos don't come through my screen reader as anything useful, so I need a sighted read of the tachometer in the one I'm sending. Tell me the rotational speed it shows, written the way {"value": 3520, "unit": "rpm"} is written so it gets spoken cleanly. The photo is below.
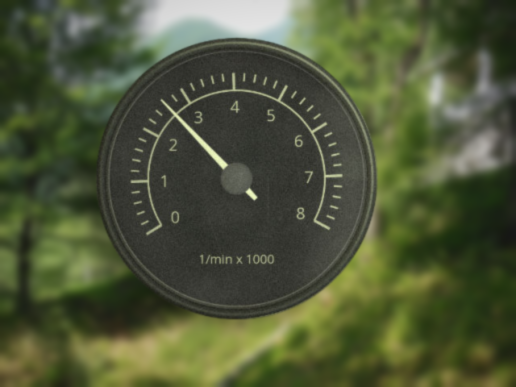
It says {"value": 2600, "unit": "rpm"}
